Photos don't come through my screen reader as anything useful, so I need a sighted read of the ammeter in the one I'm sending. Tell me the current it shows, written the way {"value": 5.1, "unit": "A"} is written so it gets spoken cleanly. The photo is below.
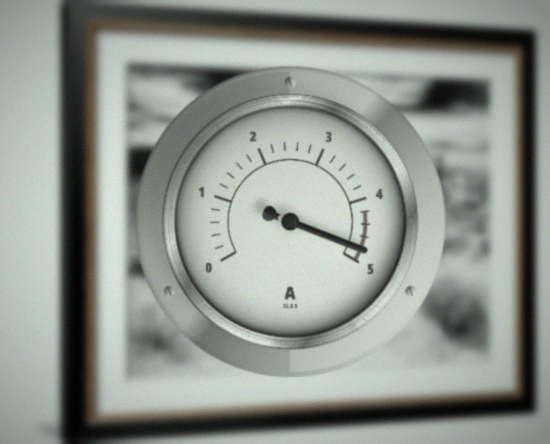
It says {"value": 4.8, "unit": "A"}
